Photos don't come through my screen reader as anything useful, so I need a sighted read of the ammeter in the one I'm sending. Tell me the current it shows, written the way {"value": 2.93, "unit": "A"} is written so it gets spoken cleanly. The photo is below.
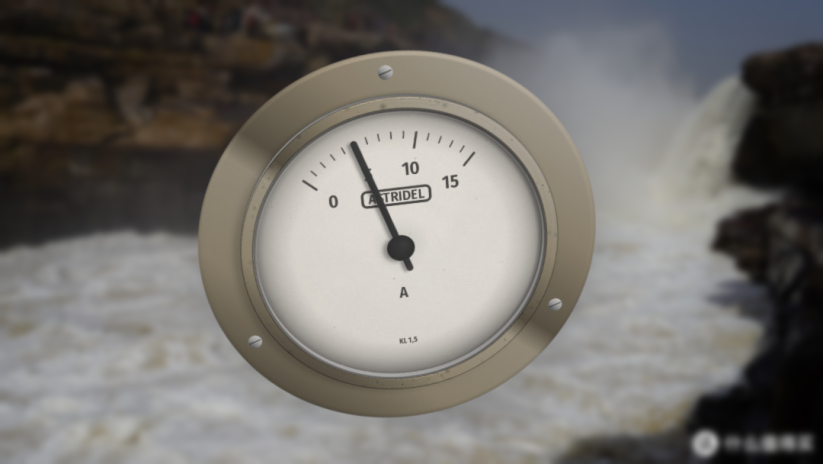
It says {"value": 5, "unit": "A"}
